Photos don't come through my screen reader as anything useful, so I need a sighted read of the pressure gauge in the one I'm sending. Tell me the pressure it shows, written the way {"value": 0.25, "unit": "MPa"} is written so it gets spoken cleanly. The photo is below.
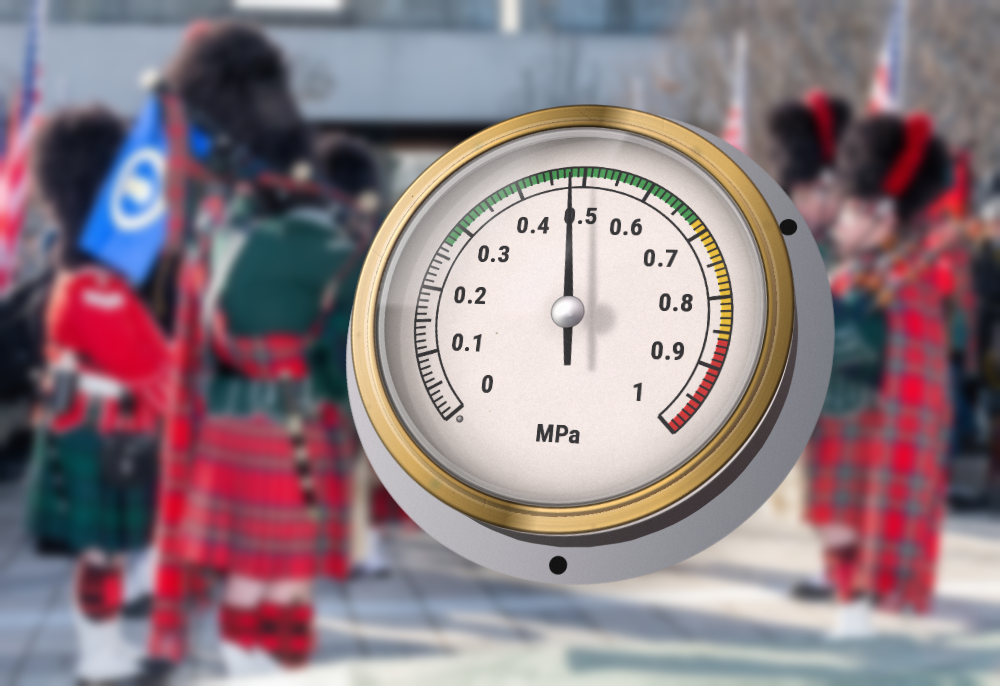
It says {"value": 0.48, "unit": "MPa"}
